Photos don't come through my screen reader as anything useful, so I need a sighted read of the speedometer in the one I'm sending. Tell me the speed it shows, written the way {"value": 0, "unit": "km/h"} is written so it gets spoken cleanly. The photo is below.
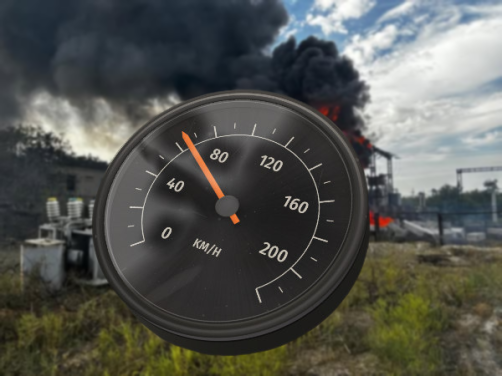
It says {"value": 65, "unit": "km/h"}
